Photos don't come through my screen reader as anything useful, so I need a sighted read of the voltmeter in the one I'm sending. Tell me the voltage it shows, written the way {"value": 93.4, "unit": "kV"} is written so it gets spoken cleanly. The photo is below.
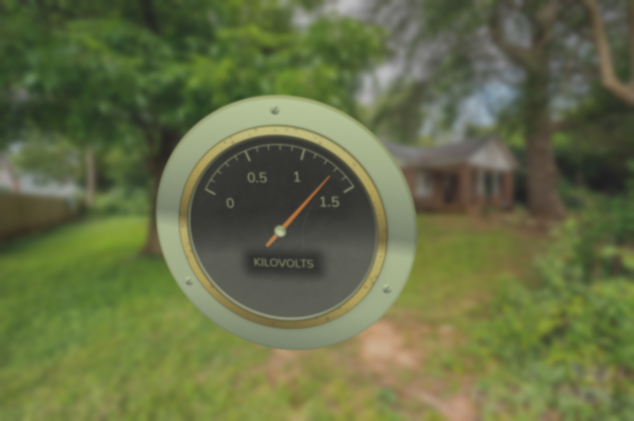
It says {"value": 1.3, "unit": "kV"}
